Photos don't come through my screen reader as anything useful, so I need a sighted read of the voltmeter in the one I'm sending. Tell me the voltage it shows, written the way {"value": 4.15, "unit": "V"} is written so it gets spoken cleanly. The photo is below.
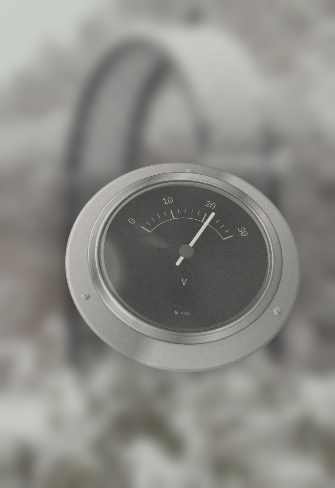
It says {"value": 22, "unit": "V"}
